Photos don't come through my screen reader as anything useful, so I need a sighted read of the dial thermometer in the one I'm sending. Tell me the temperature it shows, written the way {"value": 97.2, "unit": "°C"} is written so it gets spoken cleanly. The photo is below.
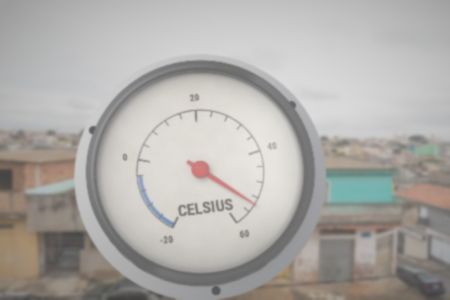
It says {"value": 54, "unit": "°C"}
